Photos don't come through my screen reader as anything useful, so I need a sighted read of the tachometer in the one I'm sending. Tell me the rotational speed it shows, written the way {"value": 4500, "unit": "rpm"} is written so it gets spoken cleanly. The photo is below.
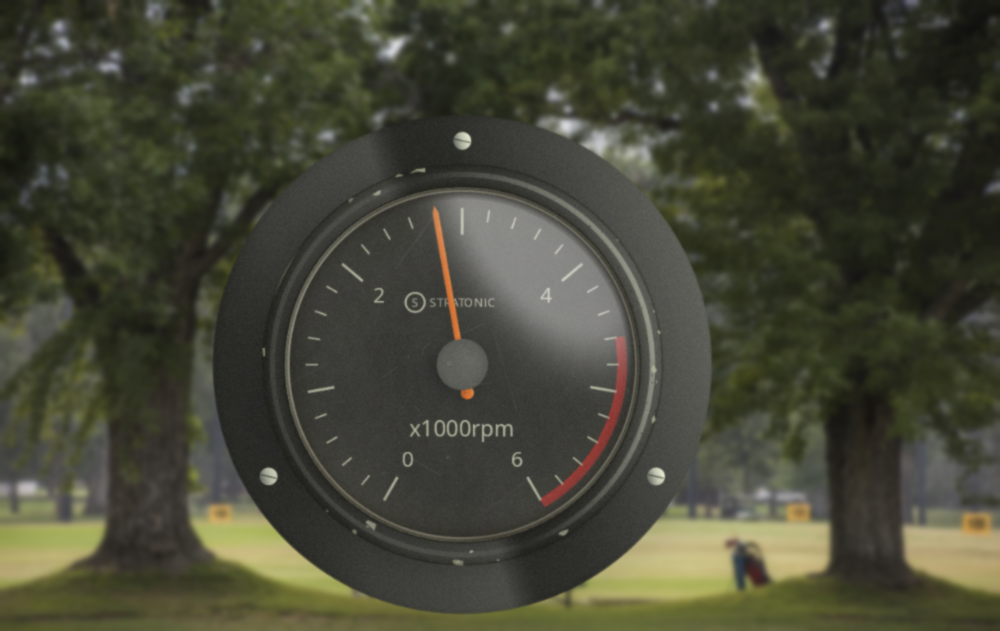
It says {"value": 2800, "unit": "rpm"}
